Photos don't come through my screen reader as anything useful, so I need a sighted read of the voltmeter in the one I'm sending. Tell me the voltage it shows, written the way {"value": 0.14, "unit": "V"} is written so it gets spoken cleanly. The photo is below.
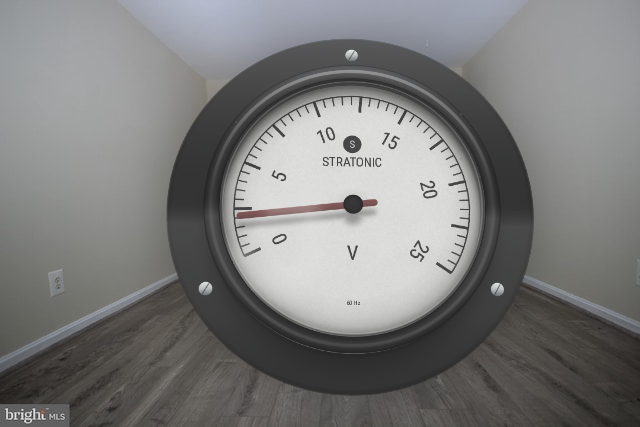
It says {"value": 2, "unit": "V"}
